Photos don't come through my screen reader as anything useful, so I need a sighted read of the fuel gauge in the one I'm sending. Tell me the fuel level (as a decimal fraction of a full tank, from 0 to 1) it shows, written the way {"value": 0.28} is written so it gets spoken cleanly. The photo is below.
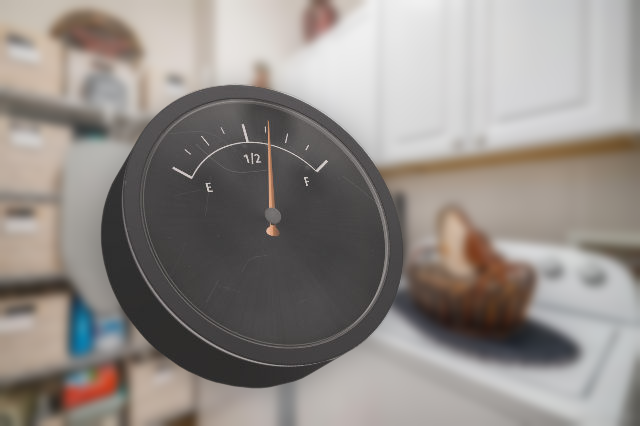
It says {"value": 0.625}
